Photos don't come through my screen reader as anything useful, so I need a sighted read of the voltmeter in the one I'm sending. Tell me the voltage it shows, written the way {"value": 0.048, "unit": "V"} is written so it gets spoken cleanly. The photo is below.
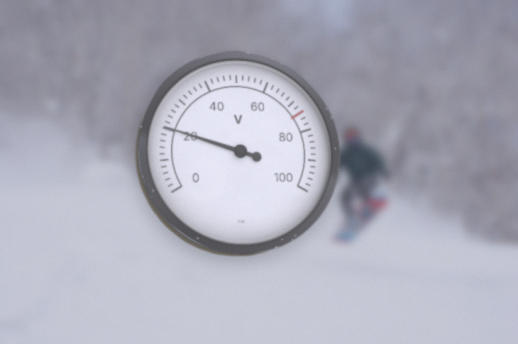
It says {"value": 20, "unit": "V"}
